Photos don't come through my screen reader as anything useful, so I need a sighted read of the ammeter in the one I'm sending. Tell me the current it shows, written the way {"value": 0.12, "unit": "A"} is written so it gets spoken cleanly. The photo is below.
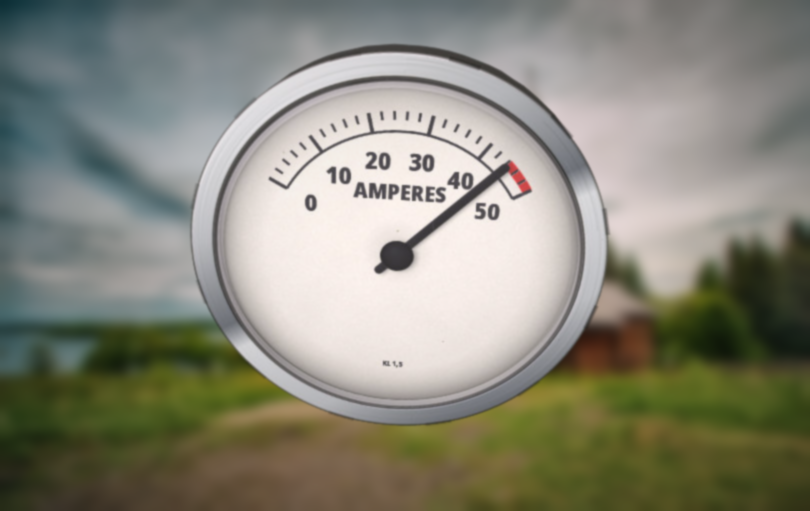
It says {"value": 44, "unit": "A"}
